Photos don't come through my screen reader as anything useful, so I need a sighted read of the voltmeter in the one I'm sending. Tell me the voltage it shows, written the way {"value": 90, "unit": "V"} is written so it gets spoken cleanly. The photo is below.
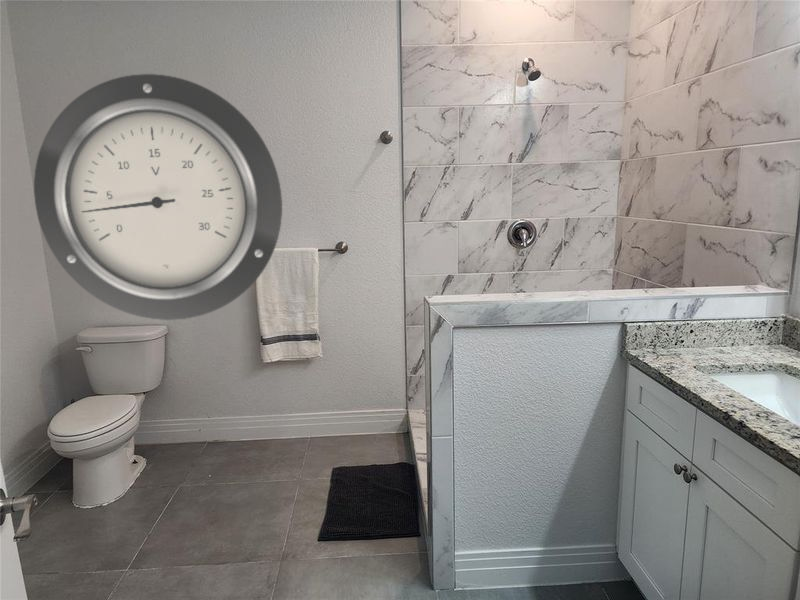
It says {"value": 3, "unit": "V"}
